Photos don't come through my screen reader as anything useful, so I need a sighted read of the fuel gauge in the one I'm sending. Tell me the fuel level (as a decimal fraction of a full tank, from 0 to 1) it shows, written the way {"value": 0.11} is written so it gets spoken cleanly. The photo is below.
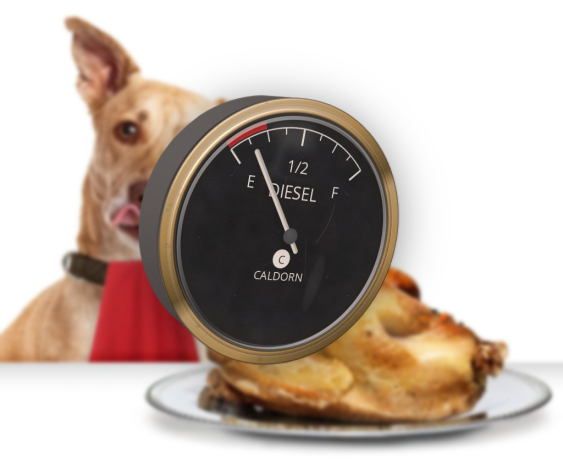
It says {"value": 0.125}
